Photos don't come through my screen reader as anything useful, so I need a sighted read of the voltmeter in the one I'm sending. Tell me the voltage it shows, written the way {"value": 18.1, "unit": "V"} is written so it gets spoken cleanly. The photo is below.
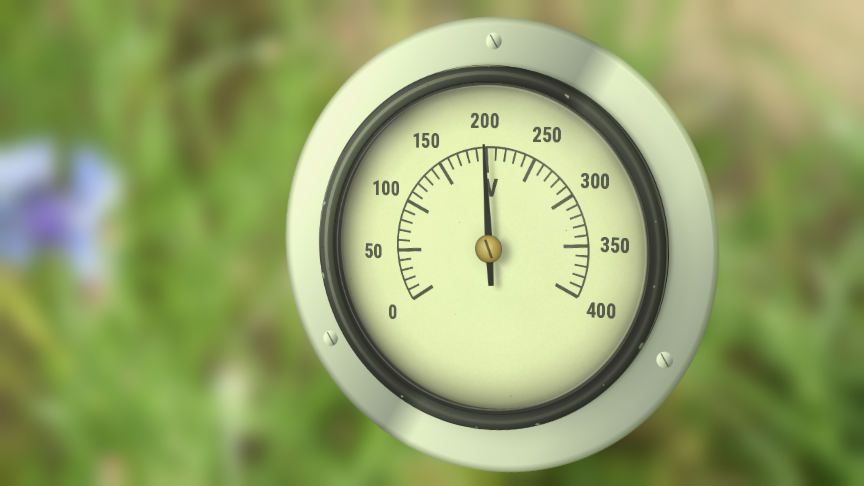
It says {"value": 200, "unit": "V"}
